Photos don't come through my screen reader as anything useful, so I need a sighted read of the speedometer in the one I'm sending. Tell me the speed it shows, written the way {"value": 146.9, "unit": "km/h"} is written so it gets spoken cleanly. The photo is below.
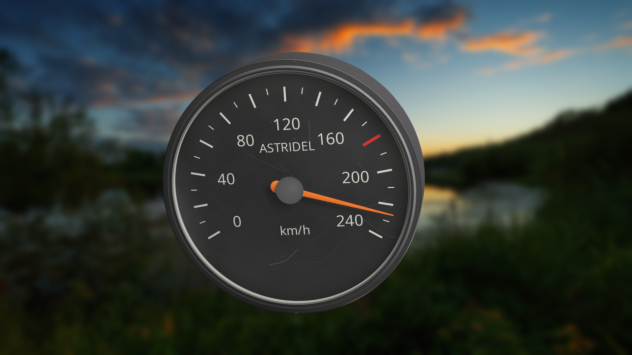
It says {"value": 225, "unit": "km/h"}
